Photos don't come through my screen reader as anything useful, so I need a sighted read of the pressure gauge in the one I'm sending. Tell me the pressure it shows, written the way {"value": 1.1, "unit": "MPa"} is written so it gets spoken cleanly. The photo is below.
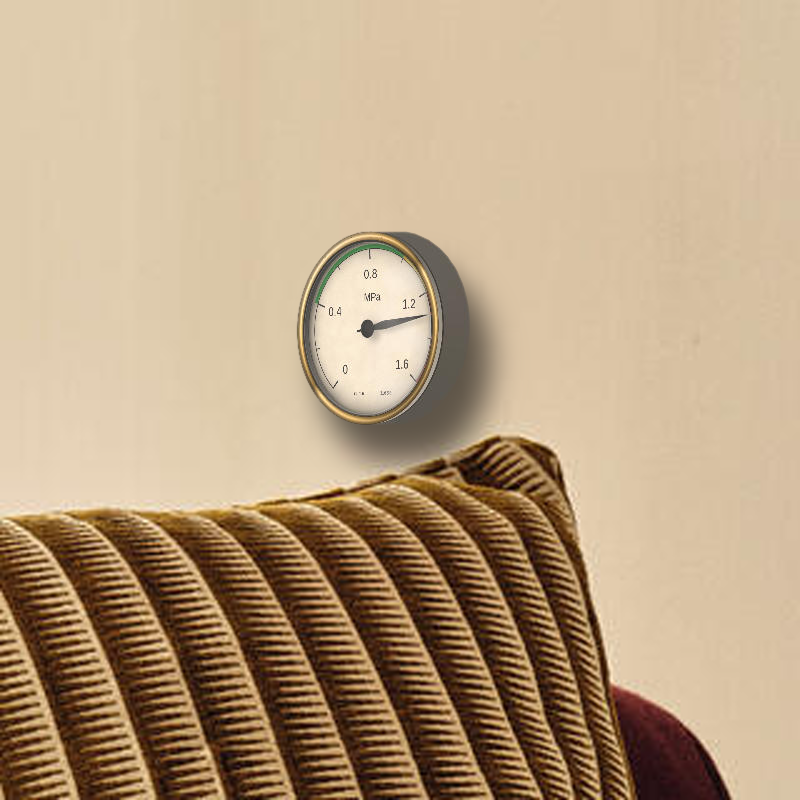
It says {"value": 1.3, "unit": "MPa"}
